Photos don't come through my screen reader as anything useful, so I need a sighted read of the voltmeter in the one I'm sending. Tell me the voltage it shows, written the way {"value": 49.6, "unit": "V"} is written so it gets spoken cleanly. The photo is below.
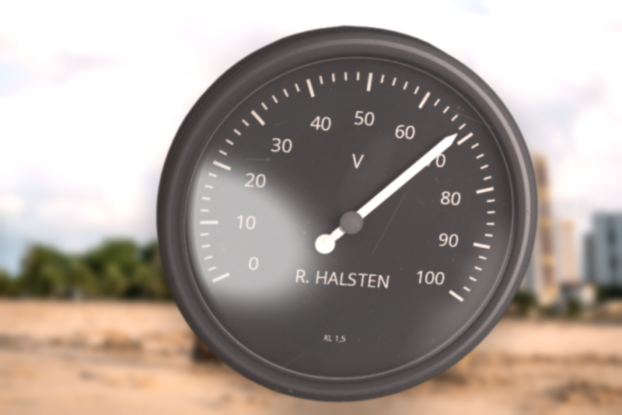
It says {"value": 68, "unit": "V"}
